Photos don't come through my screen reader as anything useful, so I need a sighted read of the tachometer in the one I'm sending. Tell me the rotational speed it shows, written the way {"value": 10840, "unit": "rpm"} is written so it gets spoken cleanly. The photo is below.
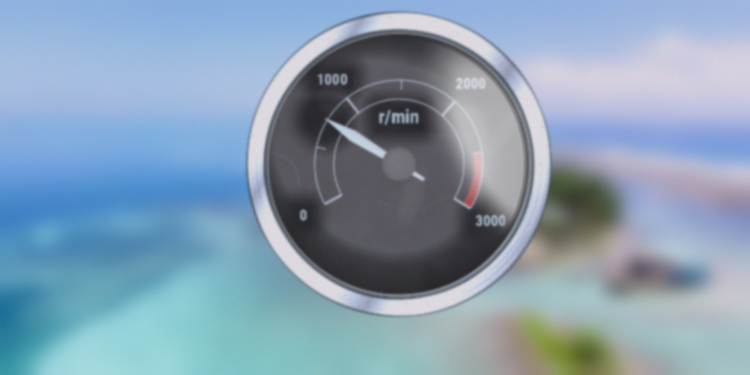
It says {"value": 750, "unit": "rpm"}
